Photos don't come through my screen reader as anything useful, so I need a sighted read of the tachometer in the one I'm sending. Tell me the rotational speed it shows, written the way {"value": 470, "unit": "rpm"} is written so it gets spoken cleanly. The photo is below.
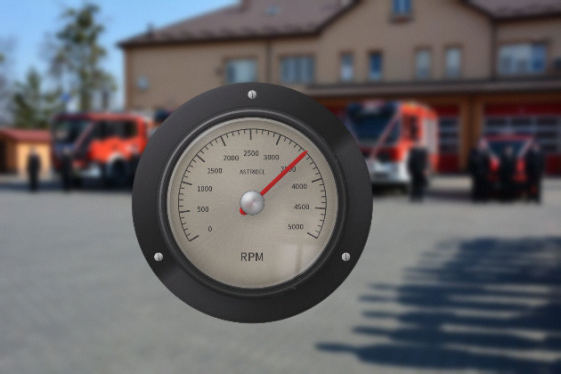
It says {"value": 3500, "unit": "rpm"}
